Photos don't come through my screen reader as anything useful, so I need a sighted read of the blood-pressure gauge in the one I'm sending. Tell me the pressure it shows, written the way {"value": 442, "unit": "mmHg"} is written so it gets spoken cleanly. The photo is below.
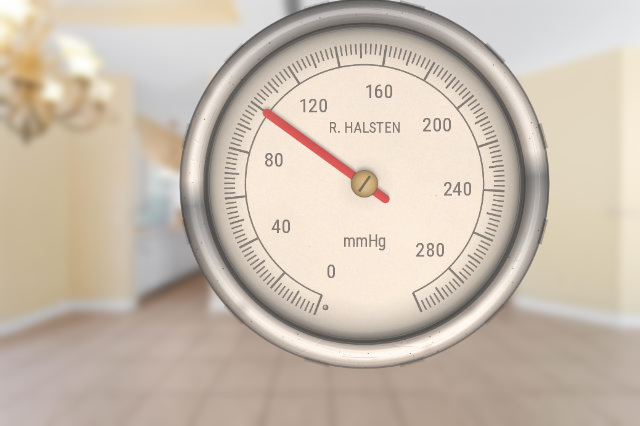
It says {"value": 100, "unit": "mmHg"}
